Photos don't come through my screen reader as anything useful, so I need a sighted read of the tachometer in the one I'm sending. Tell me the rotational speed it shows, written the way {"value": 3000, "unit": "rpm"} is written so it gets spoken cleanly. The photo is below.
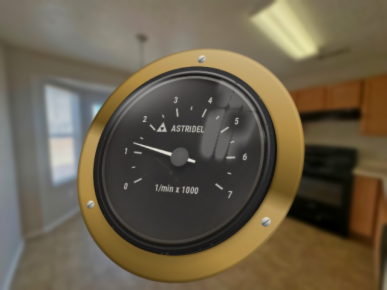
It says {"value": 1250, "unit": "rpm"}
